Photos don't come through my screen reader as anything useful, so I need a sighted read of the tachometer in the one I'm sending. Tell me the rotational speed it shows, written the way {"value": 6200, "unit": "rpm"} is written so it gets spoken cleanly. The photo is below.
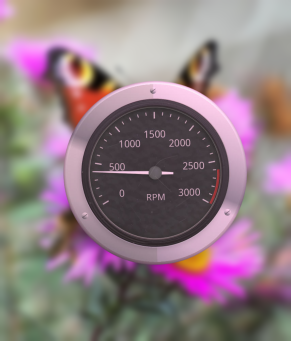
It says {"value": 400, "unit": "rpm"}
